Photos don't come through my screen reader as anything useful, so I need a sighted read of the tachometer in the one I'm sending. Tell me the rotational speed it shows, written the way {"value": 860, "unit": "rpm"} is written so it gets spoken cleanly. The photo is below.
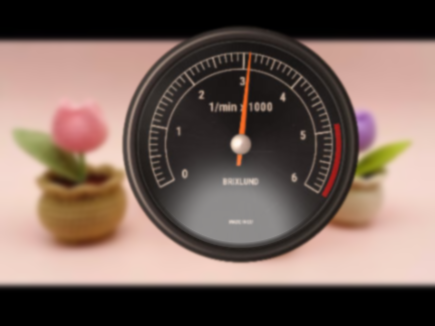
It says {"value": 3100, "unit": "rpm"}
